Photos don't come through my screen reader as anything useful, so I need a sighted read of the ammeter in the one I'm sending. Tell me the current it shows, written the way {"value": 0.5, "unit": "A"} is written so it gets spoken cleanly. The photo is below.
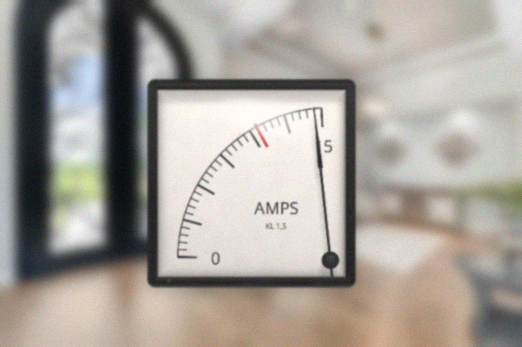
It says {"value": 14.5, "unit": "A"}
